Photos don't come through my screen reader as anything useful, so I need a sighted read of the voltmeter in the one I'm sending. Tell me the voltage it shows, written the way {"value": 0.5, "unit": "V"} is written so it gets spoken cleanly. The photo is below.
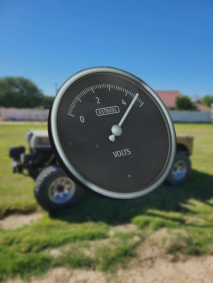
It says {"value": 4.5, "unit": "V"}
